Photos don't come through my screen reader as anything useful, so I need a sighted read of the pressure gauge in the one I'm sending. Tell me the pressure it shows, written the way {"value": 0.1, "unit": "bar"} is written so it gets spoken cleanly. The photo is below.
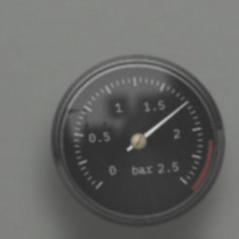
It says {"value": 1.75, "unit": "bar"}
